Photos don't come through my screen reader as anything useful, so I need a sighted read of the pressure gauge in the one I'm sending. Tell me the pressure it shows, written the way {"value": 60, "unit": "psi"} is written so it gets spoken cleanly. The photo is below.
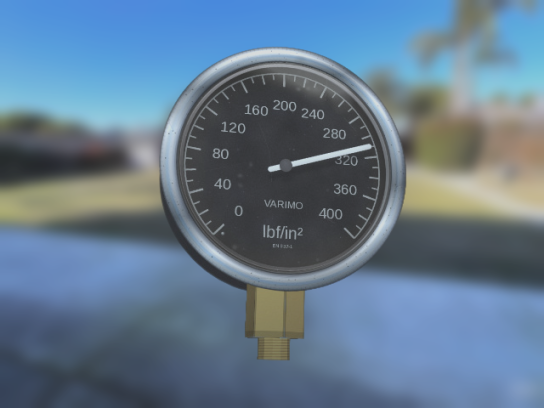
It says {"value": 310, "unit": "psi"}
